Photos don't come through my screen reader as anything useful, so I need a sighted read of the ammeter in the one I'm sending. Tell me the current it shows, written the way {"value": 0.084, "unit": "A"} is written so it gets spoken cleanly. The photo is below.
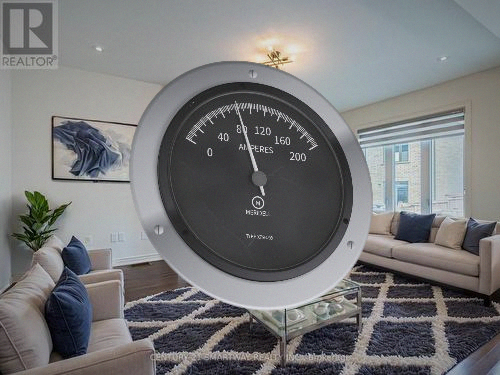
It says {"value": 80, "unit": "A"}
